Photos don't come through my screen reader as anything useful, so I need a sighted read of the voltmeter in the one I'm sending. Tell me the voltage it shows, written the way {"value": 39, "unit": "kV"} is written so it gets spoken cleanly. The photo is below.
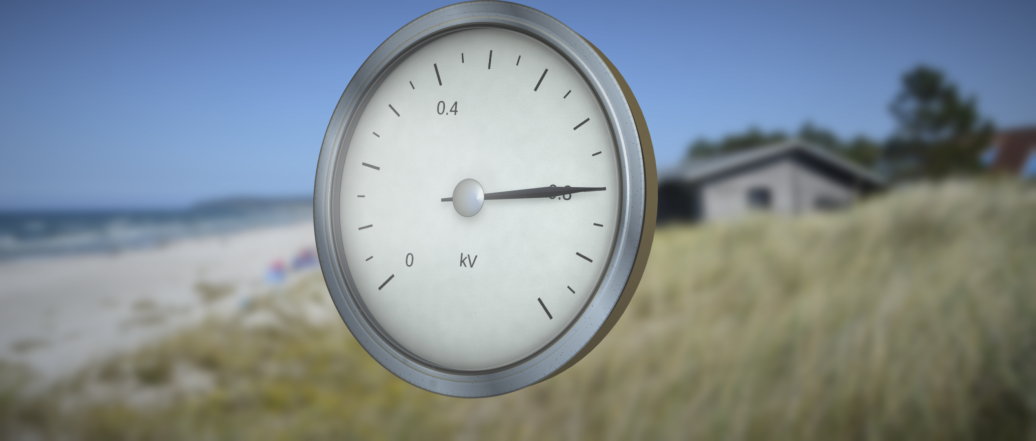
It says {"value": 0.8, "unit": "kV"}
